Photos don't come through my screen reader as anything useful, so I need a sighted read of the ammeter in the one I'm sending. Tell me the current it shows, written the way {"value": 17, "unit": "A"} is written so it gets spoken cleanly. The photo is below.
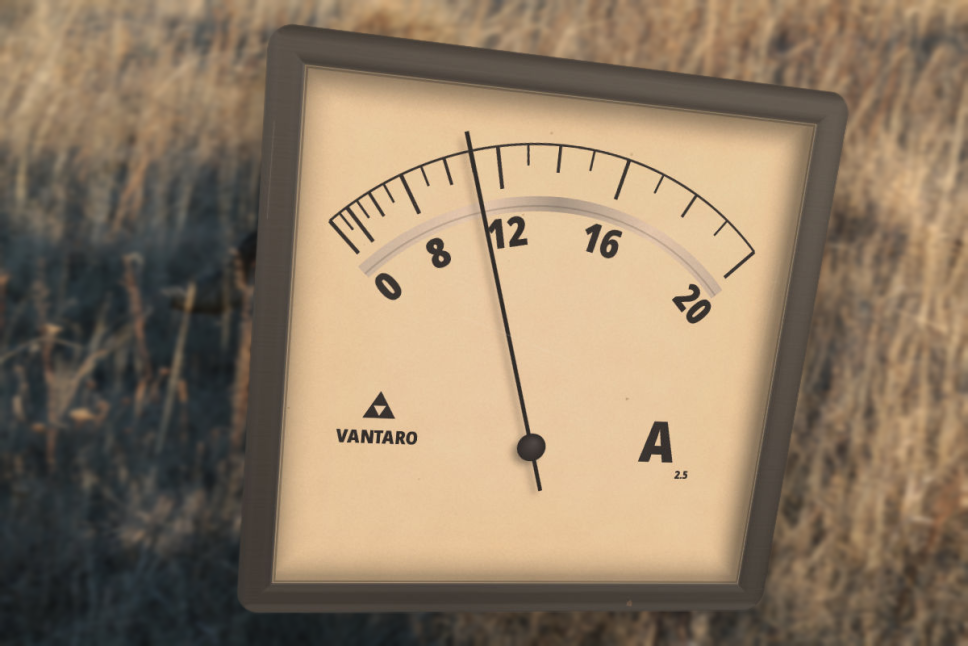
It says {"value": 11, "unit": "A"}
